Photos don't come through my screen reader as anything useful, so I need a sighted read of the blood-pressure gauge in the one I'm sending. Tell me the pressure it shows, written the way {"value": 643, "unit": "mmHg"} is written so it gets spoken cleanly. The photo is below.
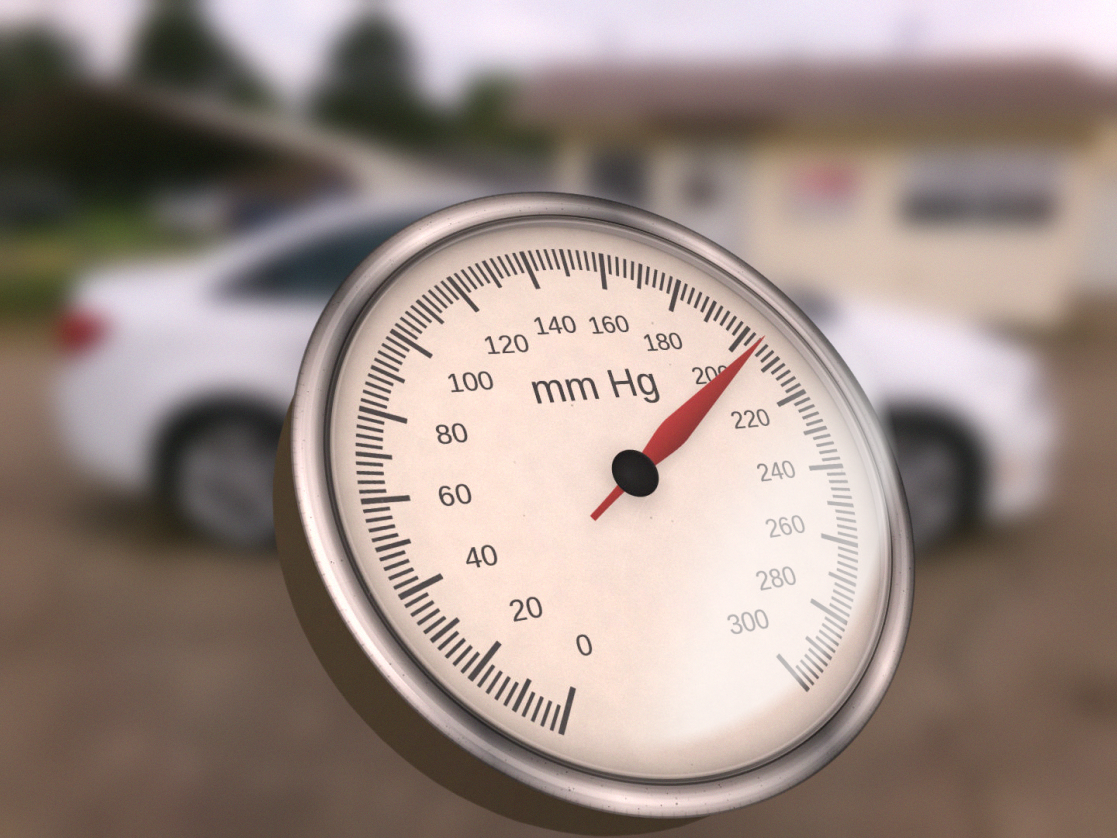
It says {"value": 204, "unit": "mmHg"}
